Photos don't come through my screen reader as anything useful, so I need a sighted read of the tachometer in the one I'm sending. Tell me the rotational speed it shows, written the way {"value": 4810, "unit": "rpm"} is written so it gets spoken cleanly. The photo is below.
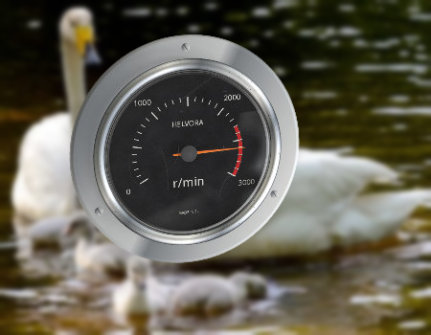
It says {"value": 2600, "unit": "rpm"}
